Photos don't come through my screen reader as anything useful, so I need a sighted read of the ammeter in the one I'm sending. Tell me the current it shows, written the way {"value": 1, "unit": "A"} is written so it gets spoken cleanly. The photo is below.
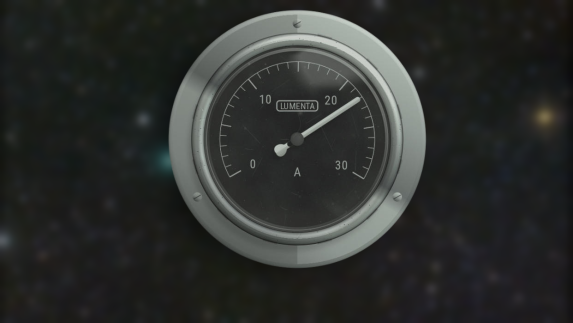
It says {"value": 22, "unit": "A"}
